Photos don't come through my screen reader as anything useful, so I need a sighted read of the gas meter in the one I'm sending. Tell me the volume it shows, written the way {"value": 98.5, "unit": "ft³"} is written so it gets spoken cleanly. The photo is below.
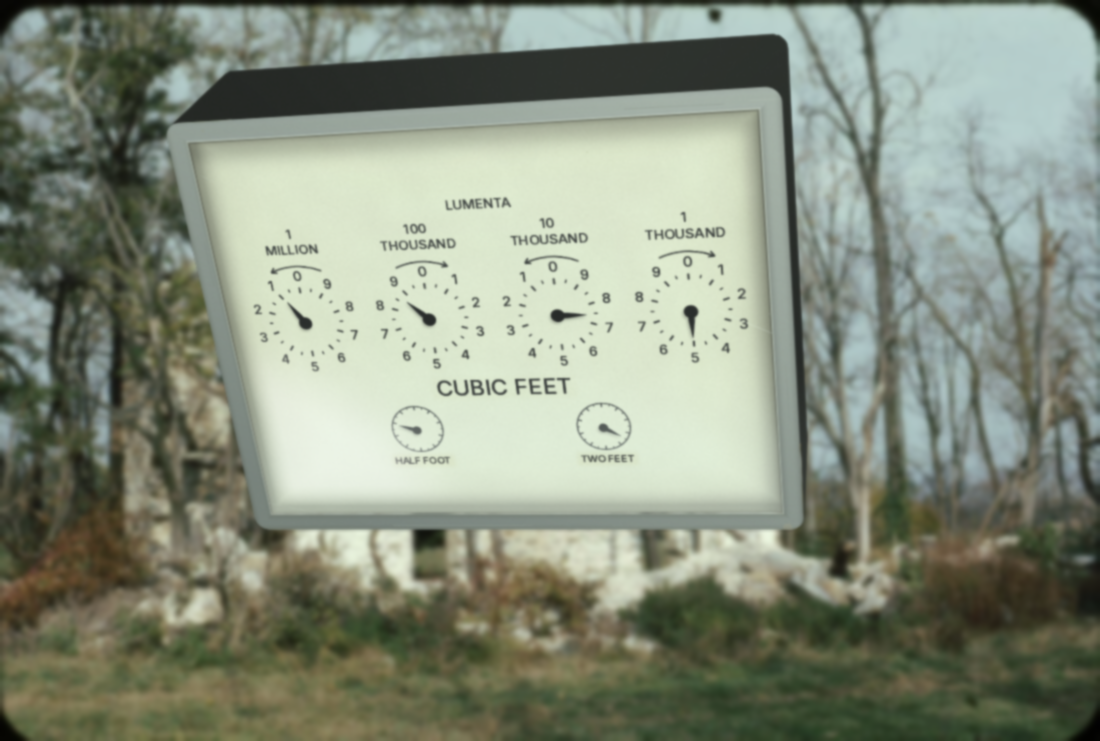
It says {"value": 87500, "unit": "ft³"}
